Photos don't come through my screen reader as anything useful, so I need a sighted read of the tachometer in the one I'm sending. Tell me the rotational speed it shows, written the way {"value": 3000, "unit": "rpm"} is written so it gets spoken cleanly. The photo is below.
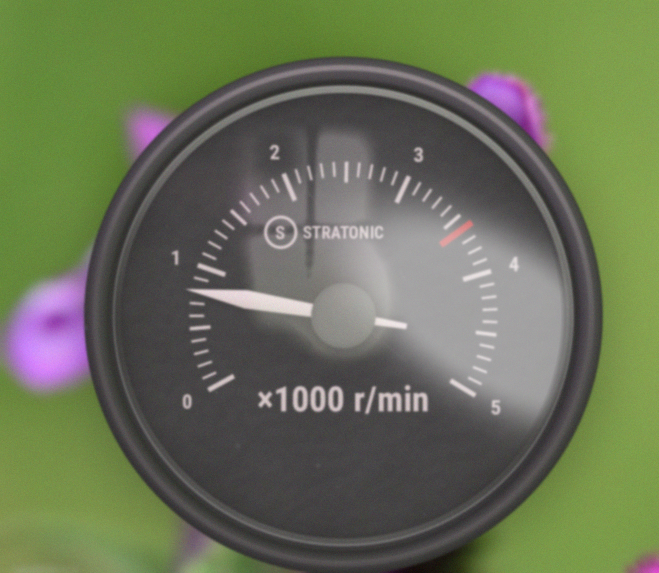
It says {"value": 800, "unit": "rpm"}
